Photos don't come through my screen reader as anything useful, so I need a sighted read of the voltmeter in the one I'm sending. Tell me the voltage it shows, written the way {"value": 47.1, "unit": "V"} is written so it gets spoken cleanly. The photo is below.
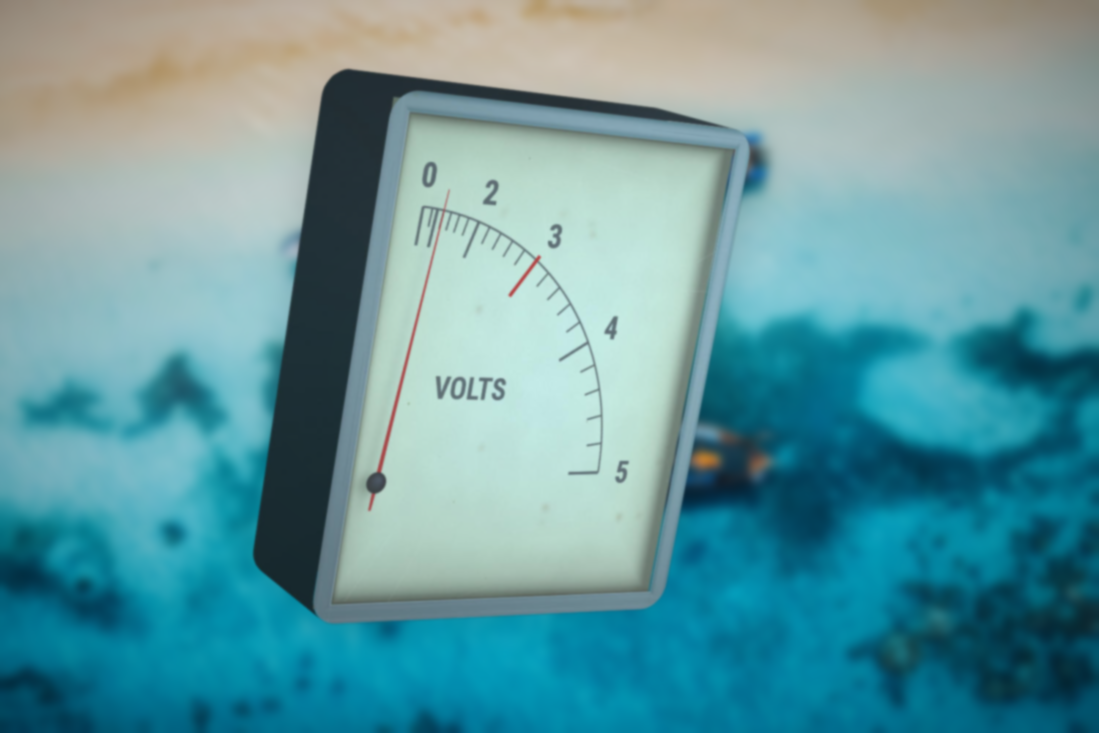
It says {"value": 1, "unit": "V"}
